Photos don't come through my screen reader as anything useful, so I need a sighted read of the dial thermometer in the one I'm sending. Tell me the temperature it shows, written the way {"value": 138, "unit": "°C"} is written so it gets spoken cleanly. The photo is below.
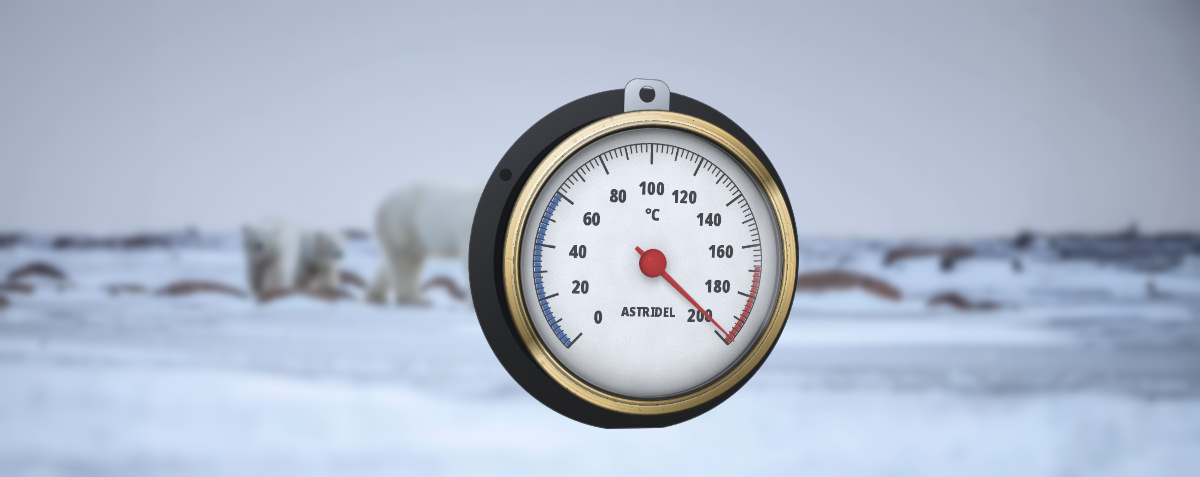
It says {"value": 198, "unit": "°C"}
